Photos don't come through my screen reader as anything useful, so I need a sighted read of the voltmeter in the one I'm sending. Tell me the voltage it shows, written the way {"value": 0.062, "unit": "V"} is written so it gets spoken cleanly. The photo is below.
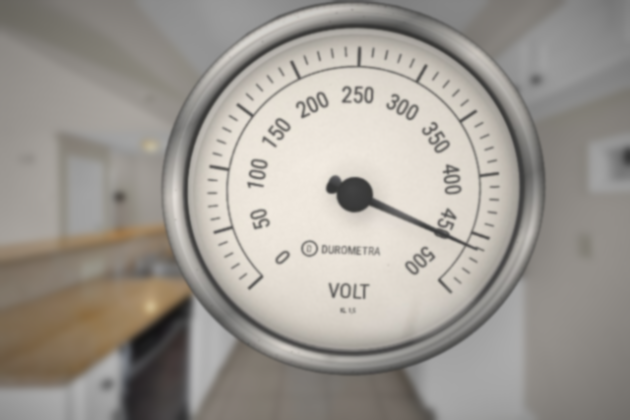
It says {"value": 460, "unit": "V"}
